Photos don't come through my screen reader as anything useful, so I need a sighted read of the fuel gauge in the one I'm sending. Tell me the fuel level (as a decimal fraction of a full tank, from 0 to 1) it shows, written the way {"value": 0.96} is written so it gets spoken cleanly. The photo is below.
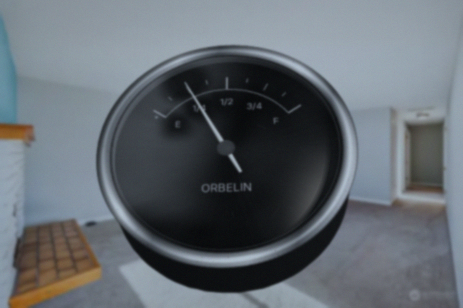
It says {"value": 0.25}
